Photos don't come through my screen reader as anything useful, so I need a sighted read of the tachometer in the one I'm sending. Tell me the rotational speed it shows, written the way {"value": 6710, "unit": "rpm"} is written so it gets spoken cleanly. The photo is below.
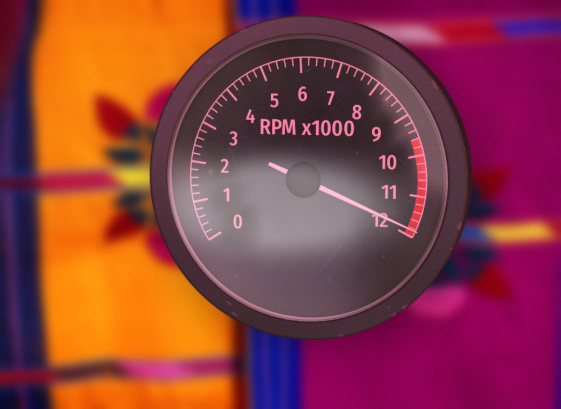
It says {"value": 11800, "unit": "rpm"}
